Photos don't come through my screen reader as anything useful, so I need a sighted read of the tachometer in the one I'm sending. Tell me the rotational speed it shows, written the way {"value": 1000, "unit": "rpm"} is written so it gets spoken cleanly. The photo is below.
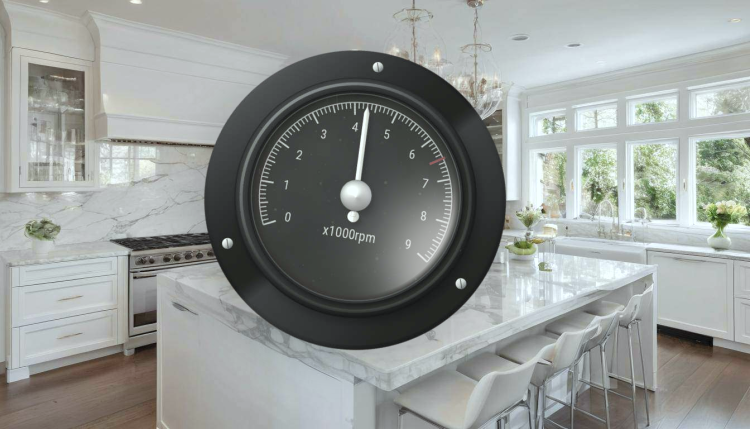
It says {"value": 4300, "unit": "rpm"}
